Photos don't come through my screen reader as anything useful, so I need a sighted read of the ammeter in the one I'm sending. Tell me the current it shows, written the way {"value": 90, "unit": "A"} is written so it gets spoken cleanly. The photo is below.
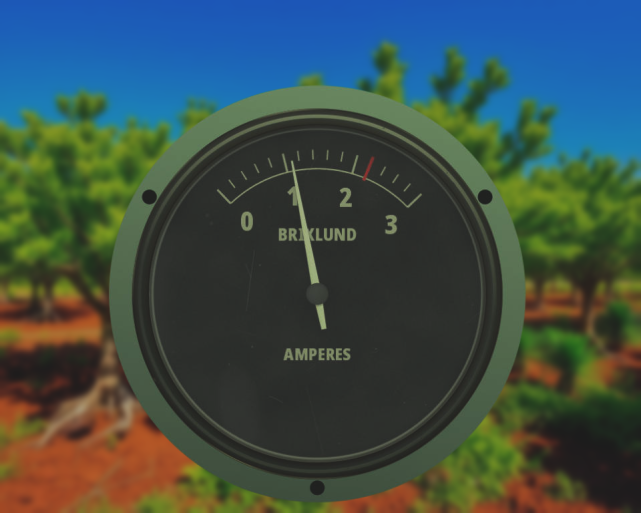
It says {"value": 1.1, "unit": "A"}
